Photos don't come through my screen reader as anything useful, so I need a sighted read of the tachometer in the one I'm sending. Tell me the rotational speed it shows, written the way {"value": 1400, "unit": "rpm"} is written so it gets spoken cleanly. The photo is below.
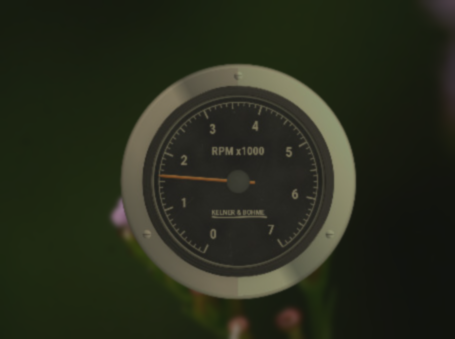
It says {"value": 1600, "unit": "rpm"}
